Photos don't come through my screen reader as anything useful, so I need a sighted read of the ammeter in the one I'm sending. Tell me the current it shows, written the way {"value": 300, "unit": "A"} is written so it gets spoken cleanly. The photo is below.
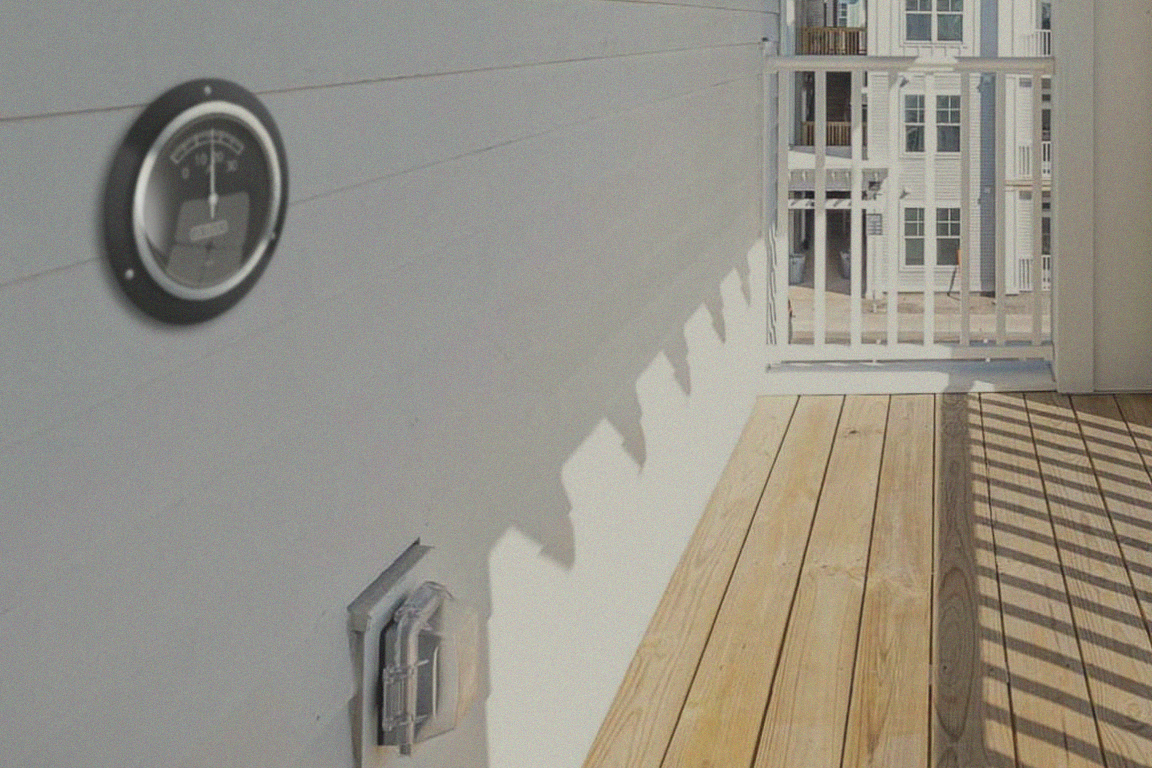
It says {"value": 15, "unit": "A"}
